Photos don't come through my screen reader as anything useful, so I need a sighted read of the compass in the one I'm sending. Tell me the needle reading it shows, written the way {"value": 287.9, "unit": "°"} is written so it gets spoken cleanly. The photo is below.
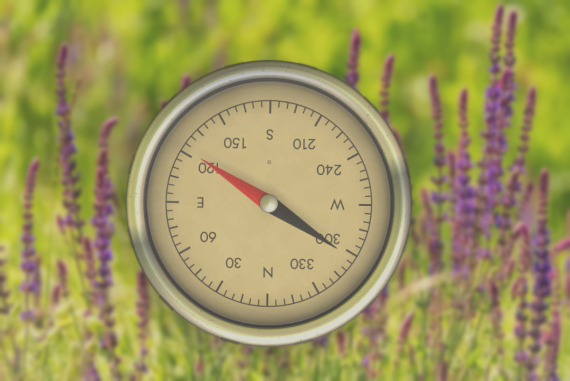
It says {"value": 122.5, "unit": "°"}
